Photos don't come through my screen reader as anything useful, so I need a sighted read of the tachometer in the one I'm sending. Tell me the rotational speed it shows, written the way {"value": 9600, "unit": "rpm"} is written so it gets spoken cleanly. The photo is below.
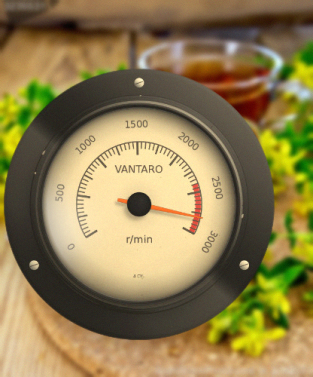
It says {"value": 2800, "unit": "rpm"}
